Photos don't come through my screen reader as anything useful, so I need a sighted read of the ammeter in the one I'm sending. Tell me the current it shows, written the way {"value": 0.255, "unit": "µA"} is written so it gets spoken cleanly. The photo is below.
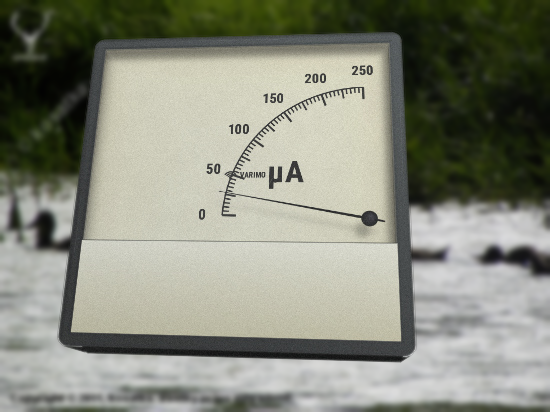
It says {"value": 25, "unit": "µA"}
